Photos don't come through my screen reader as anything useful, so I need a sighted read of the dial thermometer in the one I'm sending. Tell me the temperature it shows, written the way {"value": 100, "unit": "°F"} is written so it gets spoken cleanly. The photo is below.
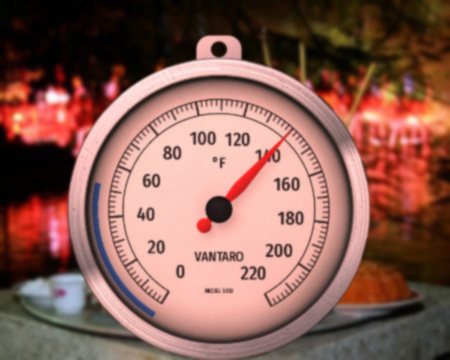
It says {"value": 140, "unit": "°F"}
